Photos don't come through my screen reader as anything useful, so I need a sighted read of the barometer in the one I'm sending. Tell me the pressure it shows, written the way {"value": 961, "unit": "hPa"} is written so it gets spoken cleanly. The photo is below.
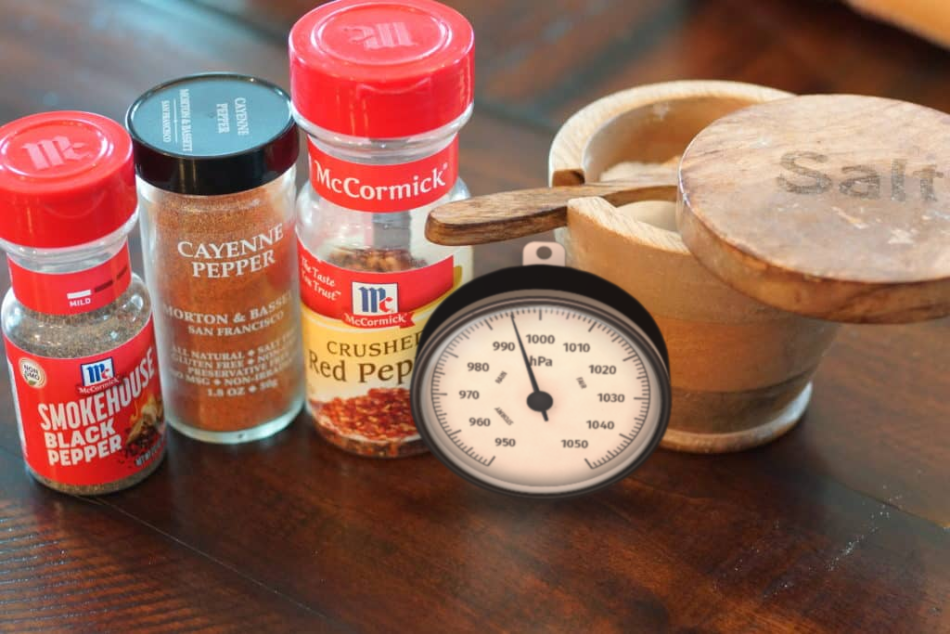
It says {"value": 995, "unit": "hPa"}
